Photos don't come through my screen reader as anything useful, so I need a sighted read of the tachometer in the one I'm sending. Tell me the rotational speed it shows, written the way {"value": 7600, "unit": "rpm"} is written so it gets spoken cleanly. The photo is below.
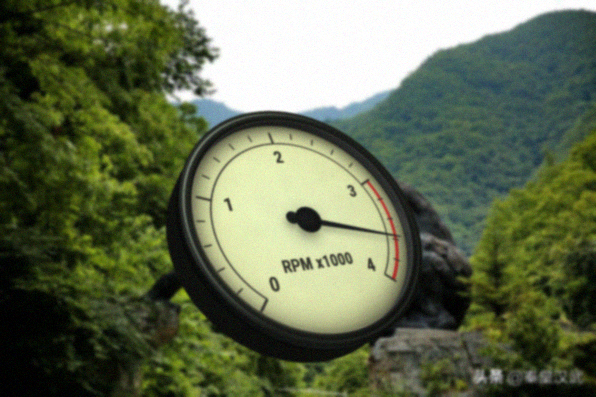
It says {"value": 3600, "unit": "rpm"}
